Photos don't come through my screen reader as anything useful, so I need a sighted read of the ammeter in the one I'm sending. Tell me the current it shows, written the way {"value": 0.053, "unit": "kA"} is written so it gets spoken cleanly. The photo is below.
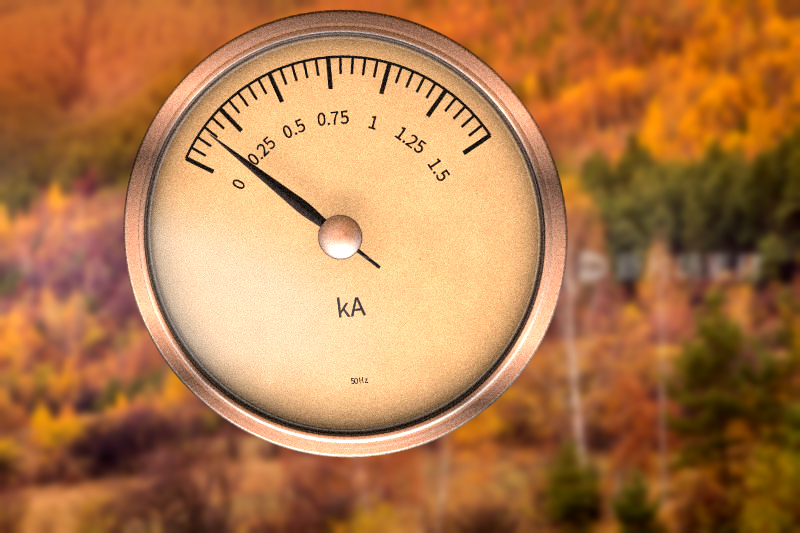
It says {"value": 0.15, "unit": "kA"}
